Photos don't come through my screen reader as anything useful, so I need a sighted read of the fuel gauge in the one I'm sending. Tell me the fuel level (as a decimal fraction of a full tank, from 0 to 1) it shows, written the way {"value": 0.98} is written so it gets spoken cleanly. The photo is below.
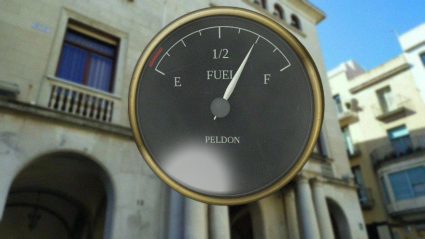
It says {"value": 0.75}
